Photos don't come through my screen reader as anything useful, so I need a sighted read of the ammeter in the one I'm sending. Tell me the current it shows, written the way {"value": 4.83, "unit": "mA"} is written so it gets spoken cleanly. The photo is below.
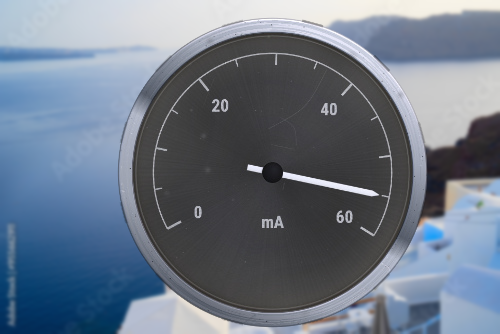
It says {"value": 55, "unit": "mA"}
